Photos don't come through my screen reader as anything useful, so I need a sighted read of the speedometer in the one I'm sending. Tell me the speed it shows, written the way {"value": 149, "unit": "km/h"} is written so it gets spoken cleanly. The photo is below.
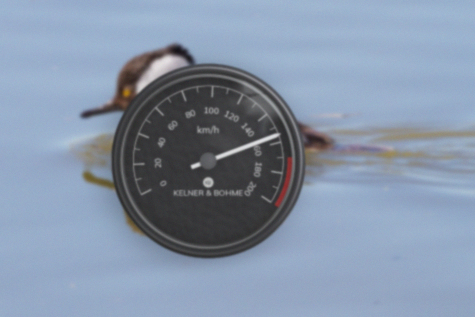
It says {"value": 155, "unit": "km/h"}
